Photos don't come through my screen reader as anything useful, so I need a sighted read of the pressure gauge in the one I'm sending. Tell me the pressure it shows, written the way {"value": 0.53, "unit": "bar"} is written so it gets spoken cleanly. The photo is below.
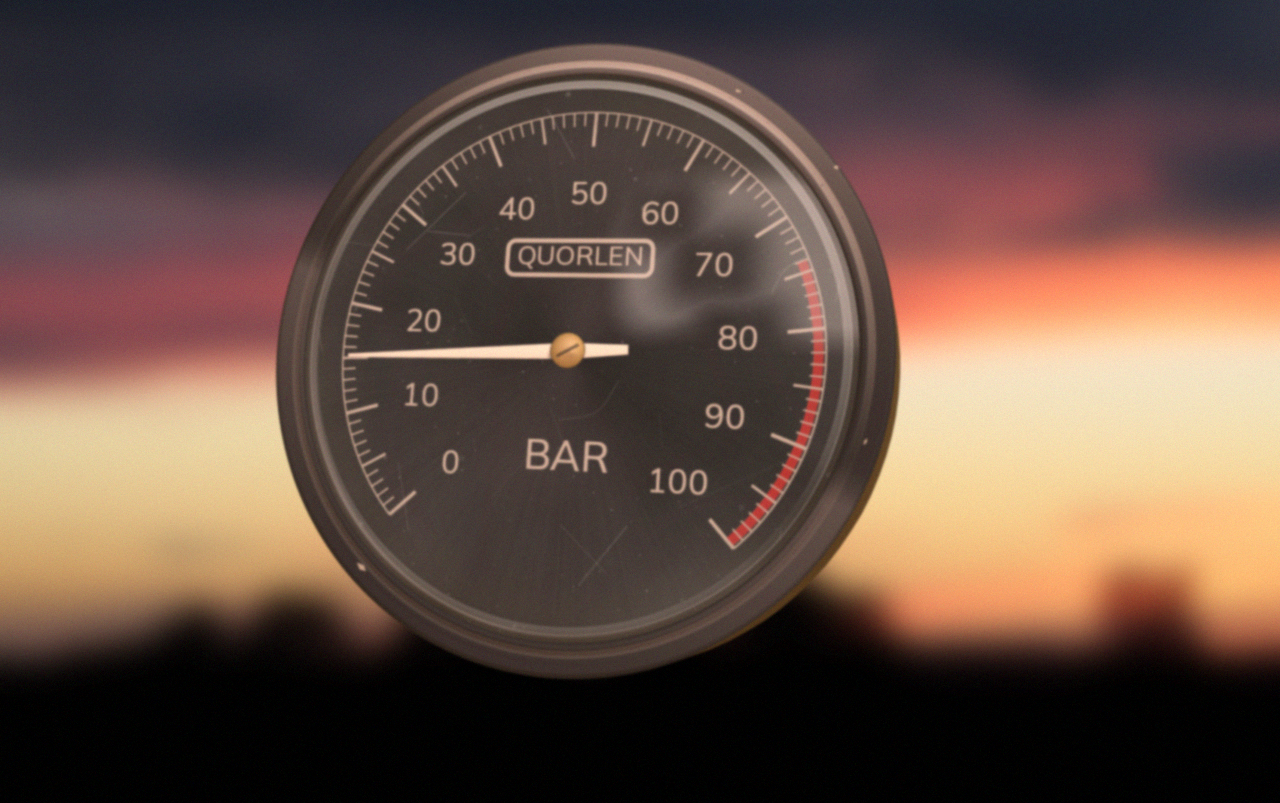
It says {"value": 15, "unit": "bar"}
